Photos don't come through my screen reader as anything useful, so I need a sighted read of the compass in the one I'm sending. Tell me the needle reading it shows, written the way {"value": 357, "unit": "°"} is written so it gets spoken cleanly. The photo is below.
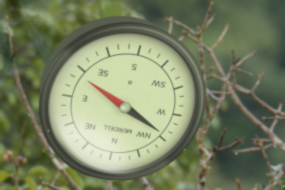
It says {"value": 115, "unit": "°"}
